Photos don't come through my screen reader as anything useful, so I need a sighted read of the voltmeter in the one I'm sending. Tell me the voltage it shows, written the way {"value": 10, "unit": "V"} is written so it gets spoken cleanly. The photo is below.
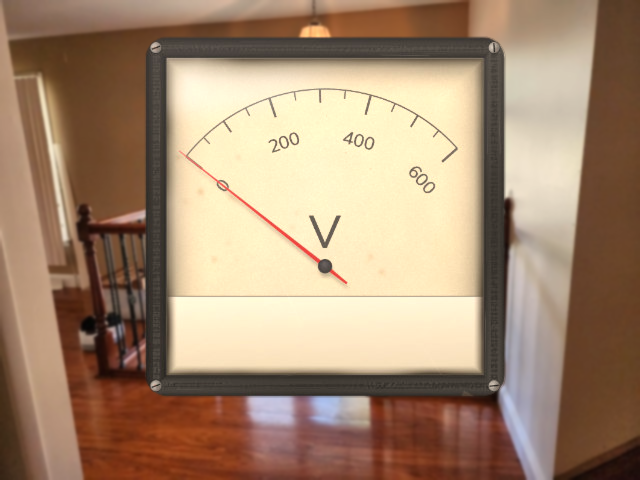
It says {"value": 0, "unit": "V"}
